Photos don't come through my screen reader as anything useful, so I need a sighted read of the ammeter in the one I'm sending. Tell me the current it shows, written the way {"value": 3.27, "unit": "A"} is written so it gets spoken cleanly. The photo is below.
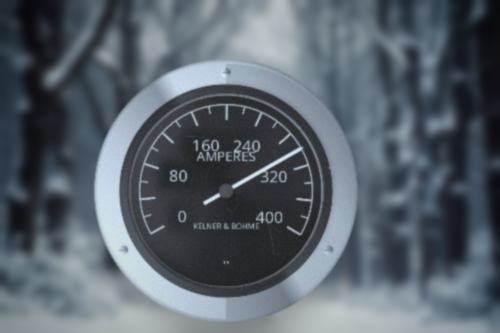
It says {"value": 300, "unit": "A"}
